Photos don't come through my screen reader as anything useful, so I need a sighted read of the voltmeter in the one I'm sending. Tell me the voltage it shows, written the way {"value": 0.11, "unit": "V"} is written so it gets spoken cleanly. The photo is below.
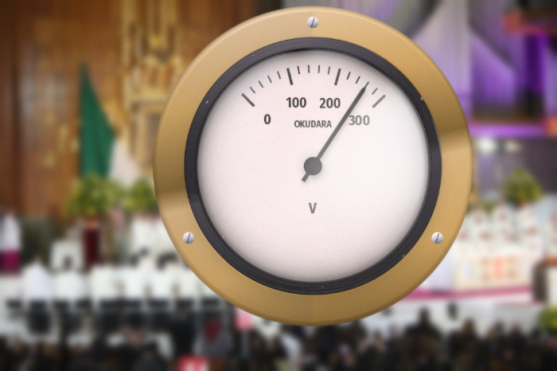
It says {"value": 260, "unit": "V"}
